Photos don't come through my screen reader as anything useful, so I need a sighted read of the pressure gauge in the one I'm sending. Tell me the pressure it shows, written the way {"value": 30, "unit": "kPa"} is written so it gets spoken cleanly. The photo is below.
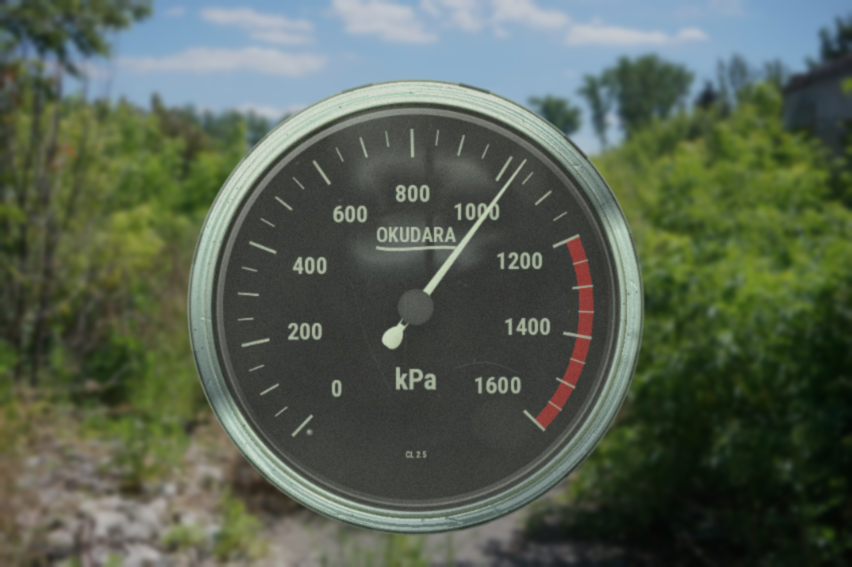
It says {"value": 1025, "unit": "kPa"}
